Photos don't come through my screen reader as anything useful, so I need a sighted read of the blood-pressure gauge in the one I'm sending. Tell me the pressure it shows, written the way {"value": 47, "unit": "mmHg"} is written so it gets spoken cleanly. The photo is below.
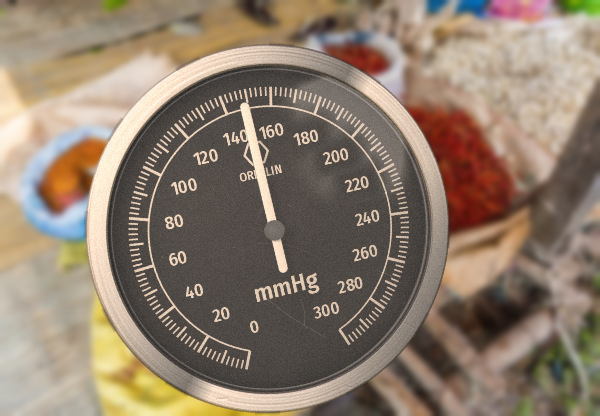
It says {"value": 148, "unit": "mmHg"}
